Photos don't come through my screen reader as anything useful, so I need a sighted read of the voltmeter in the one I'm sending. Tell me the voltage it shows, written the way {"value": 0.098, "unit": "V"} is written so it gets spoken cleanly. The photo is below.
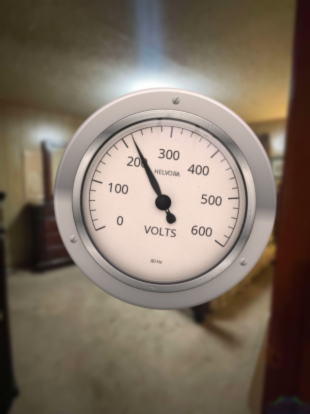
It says {"value": 220, "unit": "V"}
